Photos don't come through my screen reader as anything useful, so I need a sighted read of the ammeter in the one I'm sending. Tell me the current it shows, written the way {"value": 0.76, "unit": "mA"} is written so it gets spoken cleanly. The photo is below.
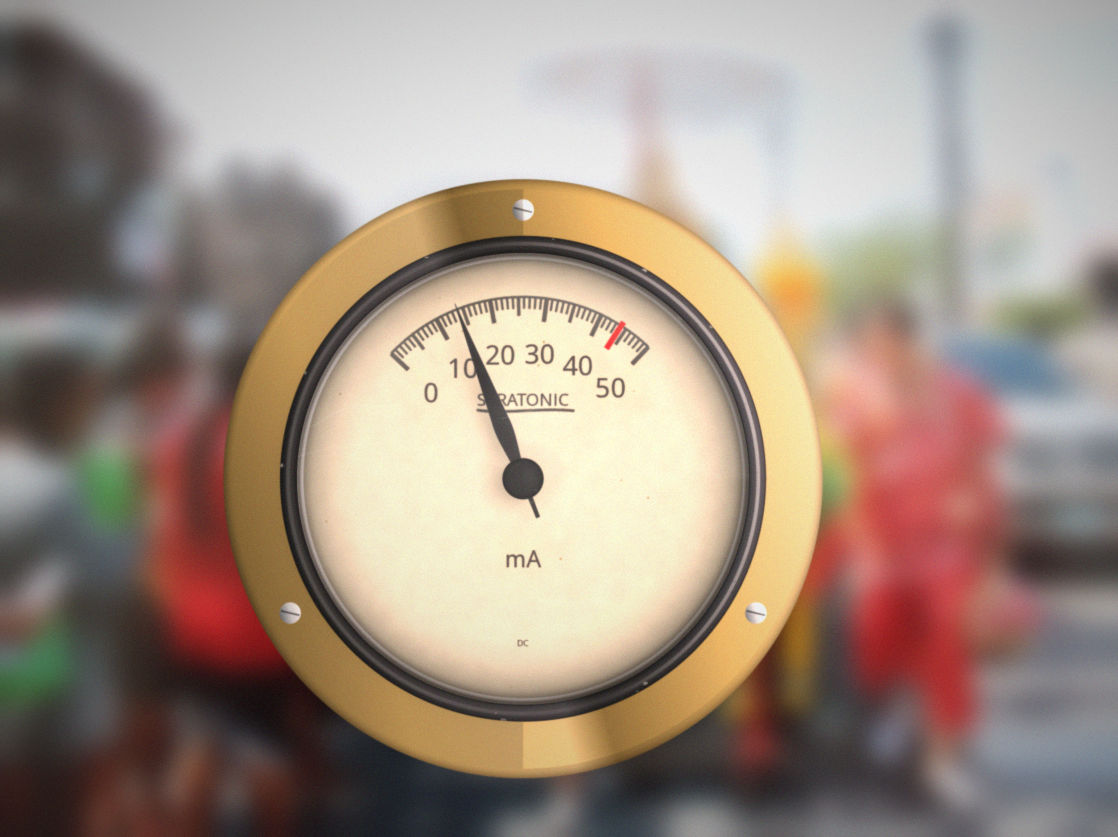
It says {"value": 14, "unit": "mA"}
